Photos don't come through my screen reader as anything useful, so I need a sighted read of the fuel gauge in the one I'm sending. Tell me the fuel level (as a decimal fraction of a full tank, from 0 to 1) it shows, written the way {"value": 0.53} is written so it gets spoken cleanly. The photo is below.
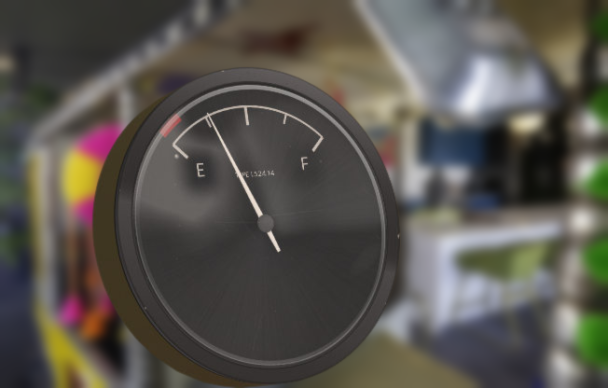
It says {"value": 0.25}
